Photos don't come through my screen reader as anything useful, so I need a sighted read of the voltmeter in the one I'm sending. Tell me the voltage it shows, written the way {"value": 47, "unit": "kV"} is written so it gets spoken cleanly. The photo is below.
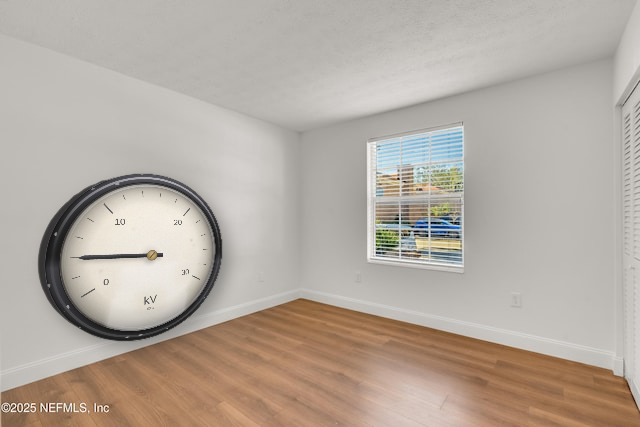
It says {"value": 4, "unit": "kV"}
